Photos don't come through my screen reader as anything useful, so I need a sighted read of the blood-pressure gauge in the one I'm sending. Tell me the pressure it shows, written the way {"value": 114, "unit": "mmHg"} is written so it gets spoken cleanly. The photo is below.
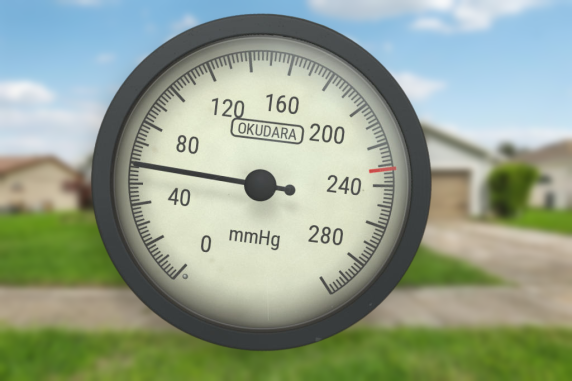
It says {"value": 60, "unit": "mmHg"}
